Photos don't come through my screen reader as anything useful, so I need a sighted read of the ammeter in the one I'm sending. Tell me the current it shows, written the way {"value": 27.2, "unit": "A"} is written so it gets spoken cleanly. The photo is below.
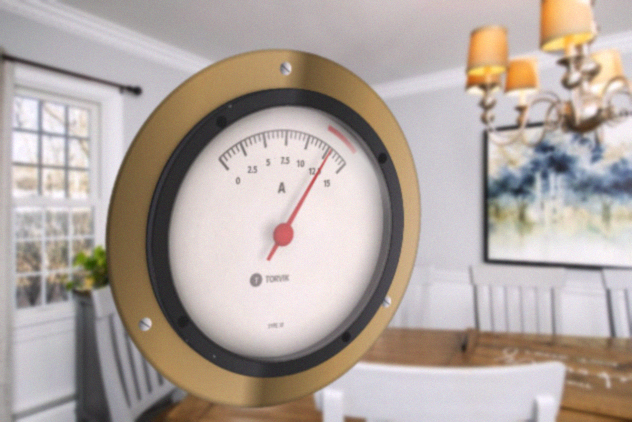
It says {"value": 12.5, "unit": "A"}
